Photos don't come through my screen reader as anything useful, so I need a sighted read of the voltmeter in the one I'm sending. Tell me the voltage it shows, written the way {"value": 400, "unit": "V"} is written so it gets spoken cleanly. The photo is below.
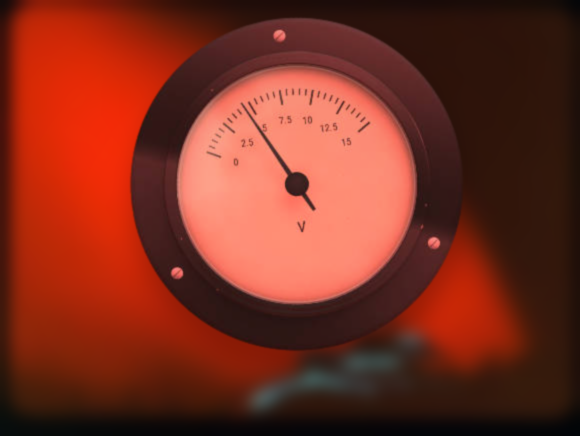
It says {"value": 4.5, "unit": "V"}
